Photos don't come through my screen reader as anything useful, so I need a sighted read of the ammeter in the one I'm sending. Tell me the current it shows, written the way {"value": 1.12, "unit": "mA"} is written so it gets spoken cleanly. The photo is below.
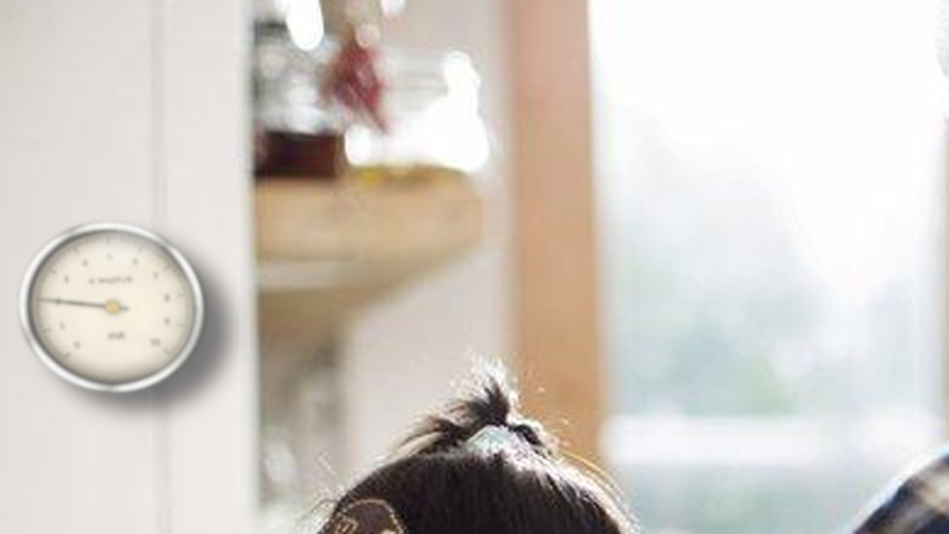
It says {"value": 2, "unit": "mA"}
